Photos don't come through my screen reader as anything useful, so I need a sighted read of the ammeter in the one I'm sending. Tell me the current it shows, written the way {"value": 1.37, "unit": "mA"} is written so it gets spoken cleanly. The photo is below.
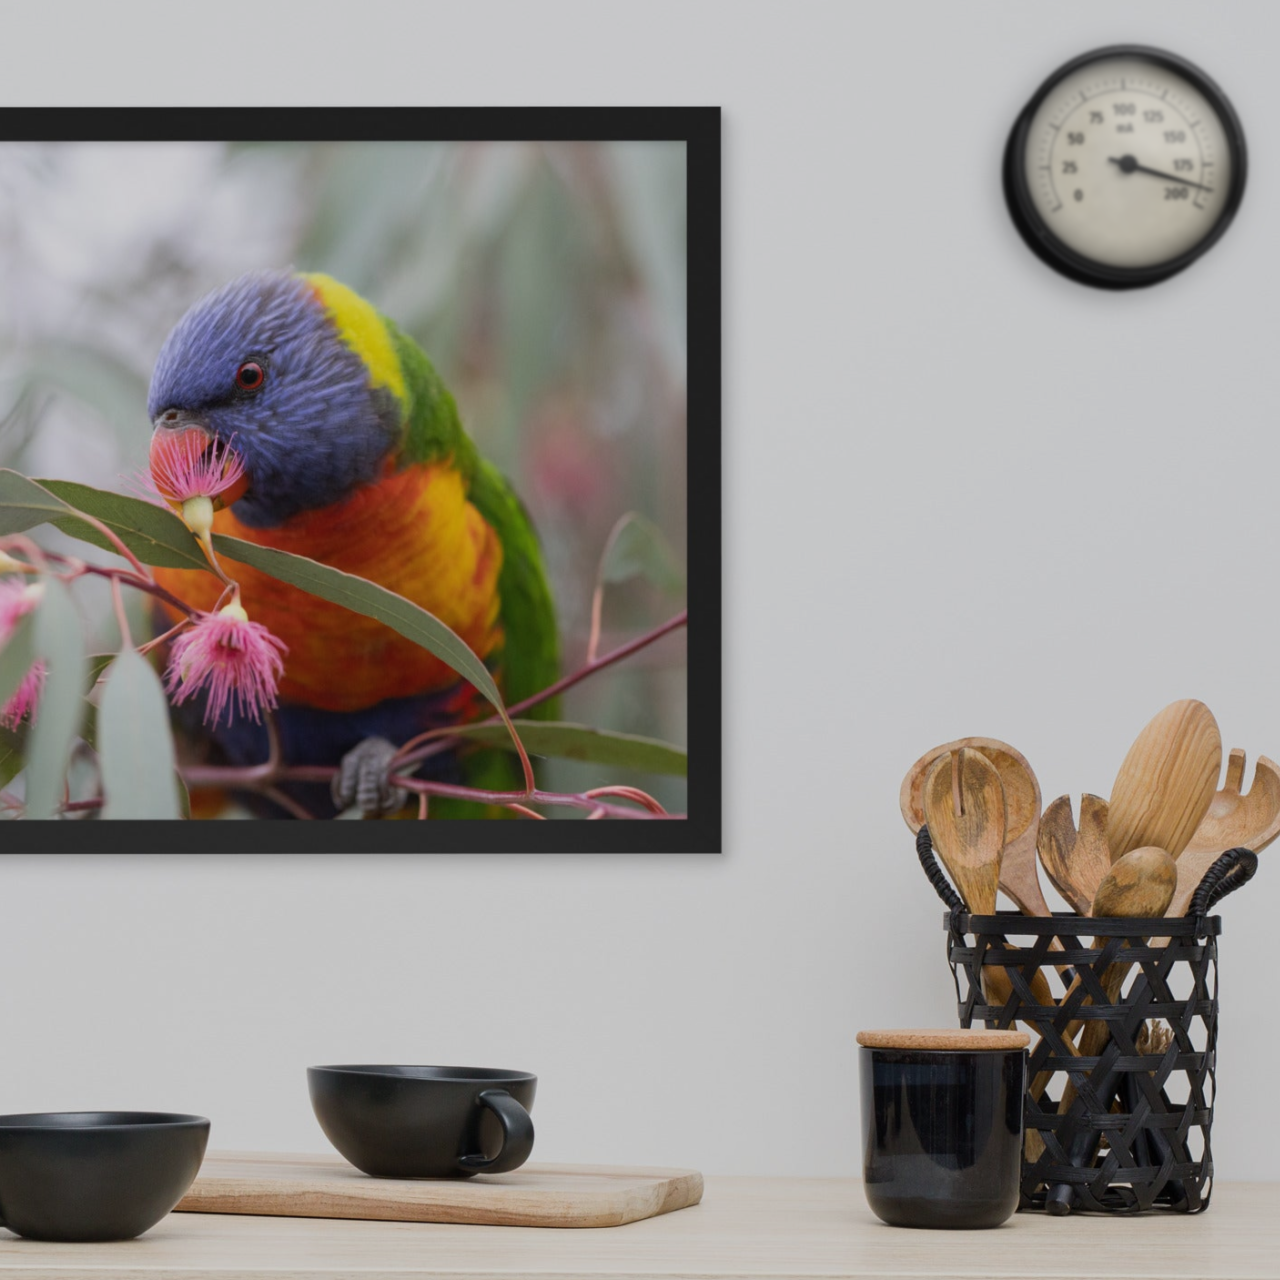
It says {"value": 190, "unit": "mA"}
